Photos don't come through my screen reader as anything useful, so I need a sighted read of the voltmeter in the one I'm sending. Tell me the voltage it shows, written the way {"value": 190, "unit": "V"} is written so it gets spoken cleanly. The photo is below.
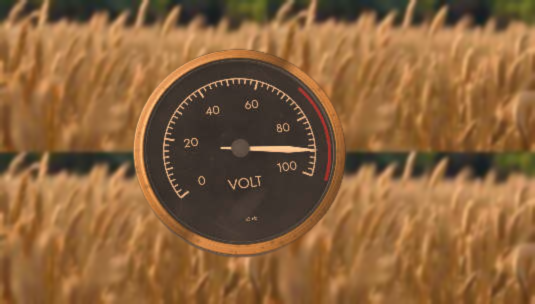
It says {"value": 92, "unit": "V"}
